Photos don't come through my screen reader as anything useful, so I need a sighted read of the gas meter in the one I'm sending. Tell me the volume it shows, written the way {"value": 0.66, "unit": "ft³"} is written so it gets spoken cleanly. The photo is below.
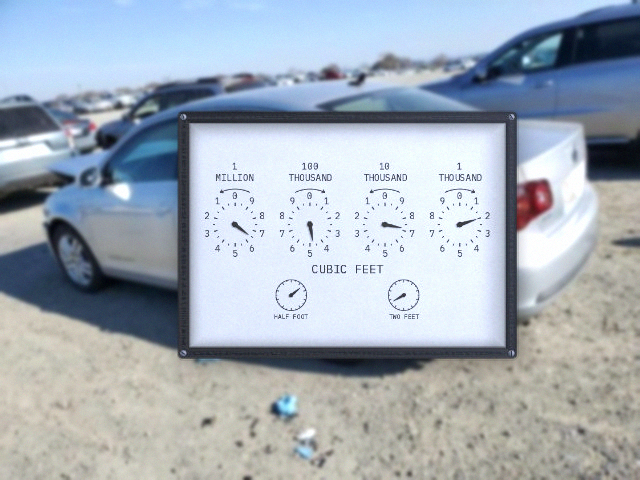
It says {"value": 647200, "unit": "ft³"}
